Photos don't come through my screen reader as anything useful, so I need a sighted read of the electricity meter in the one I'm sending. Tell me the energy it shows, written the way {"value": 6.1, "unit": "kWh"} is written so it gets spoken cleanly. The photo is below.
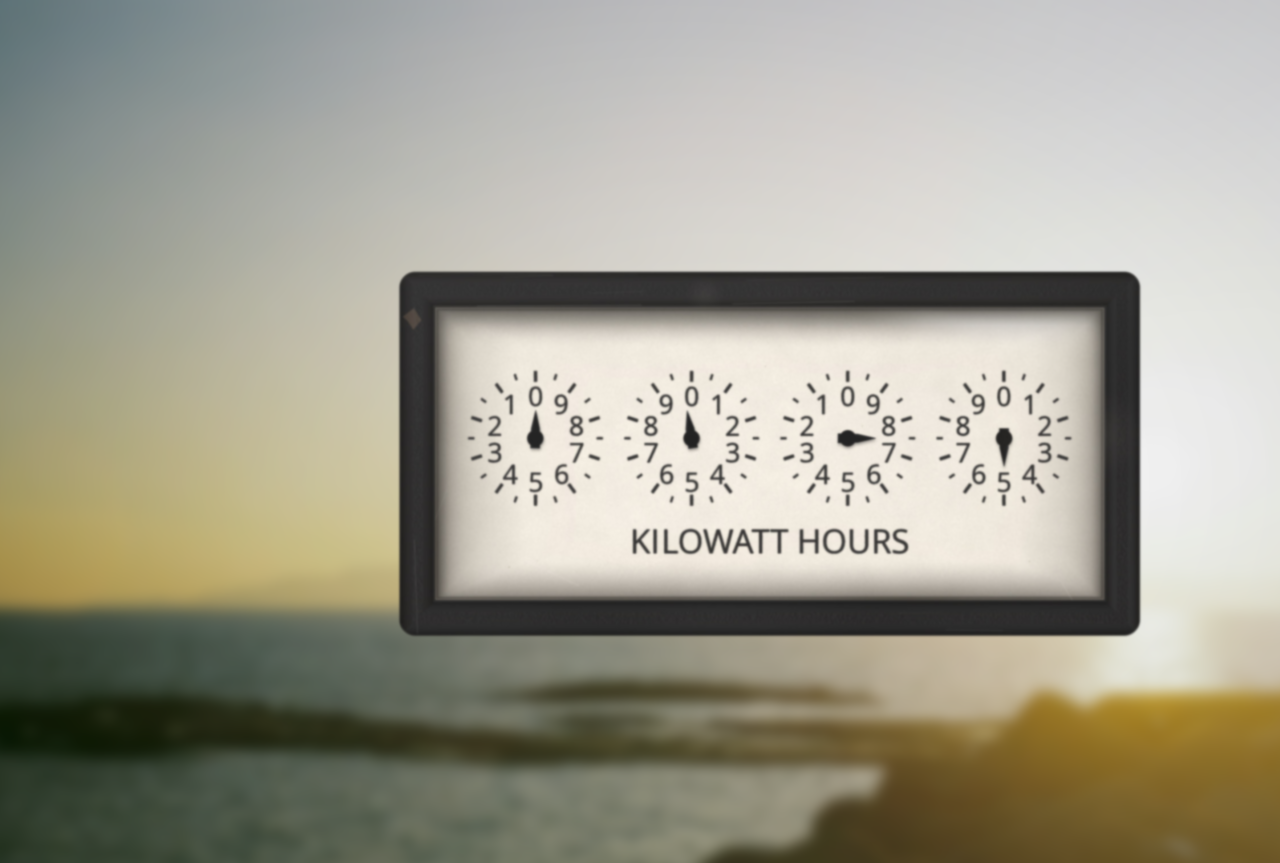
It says {"value": 9975, "unit": "kWh"}
